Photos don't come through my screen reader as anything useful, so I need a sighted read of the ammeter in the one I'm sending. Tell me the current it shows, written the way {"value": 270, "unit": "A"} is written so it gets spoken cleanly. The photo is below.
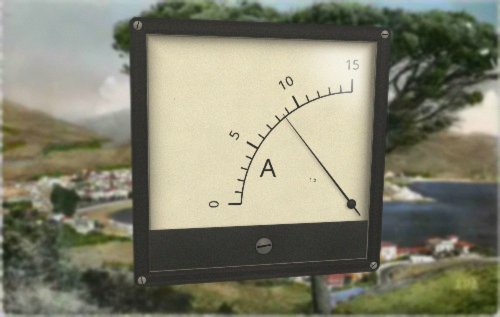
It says {"value": 8.5, "unit": "A"}
